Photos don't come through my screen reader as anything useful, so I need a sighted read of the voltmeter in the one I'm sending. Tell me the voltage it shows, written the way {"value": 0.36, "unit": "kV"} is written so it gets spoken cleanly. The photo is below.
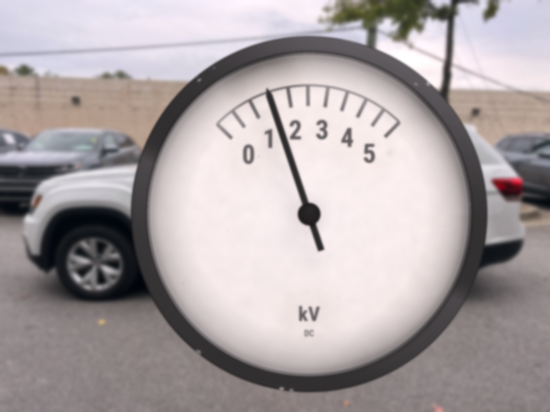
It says {"value": 1.5, "unit": "kV"}
